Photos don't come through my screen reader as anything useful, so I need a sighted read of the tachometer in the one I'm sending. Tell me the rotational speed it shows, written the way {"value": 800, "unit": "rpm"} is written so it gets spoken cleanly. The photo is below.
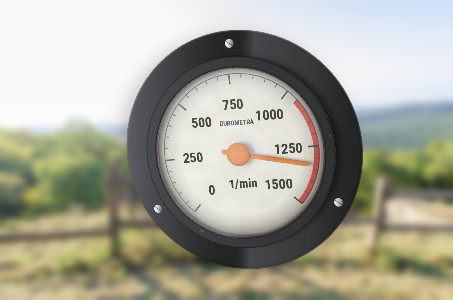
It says {"value": 1325, "unit": "rpm"}
